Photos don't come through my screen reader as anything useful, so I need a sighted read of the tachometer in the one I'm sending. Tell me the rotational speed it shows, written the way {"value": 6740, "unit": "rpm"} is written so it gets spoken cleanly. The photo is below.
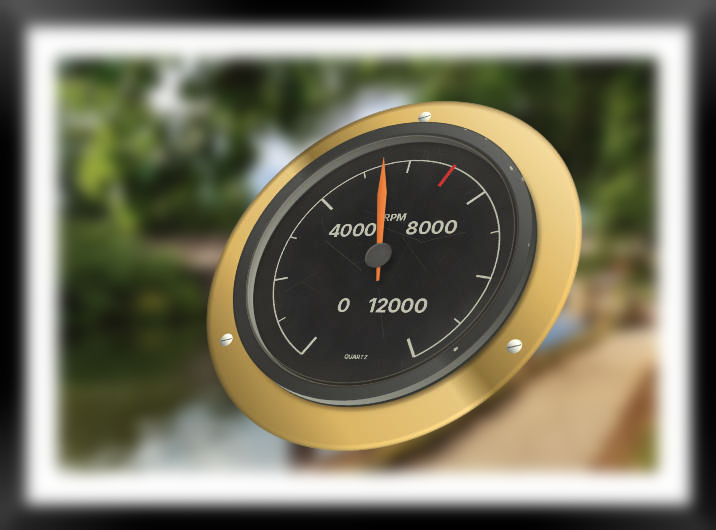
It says {"value": 5500, "unit": "rpm"}
